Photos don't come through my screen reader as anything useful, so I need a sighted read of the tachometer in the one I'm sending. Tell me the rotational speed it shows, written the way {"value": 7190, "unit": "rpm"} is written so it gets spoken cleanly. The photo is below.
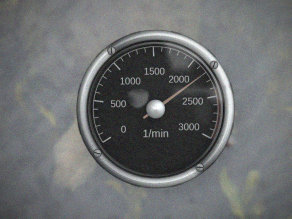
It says {"value": 2200, "unit": "rpm"}
